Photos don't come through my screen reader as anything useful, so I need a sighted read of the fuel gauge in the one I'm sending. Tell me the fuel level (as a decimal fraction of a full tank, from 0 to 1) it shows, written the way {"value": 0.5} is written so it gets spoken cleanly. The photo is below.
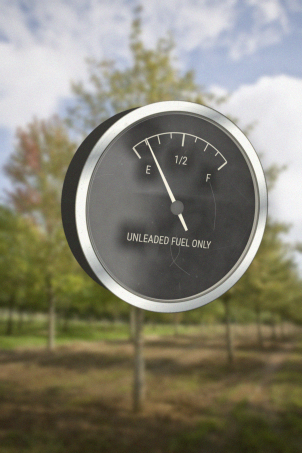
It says {"value": 0.125}
